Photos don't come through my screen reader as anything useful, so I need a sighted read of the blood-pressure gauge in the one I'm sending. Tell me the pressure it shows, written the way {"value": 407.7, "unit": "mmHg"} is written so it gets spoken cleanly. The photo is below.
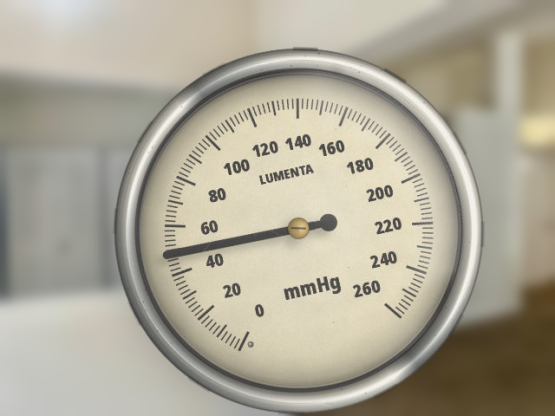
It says {"value": 48, "unit": "mmHg"}
